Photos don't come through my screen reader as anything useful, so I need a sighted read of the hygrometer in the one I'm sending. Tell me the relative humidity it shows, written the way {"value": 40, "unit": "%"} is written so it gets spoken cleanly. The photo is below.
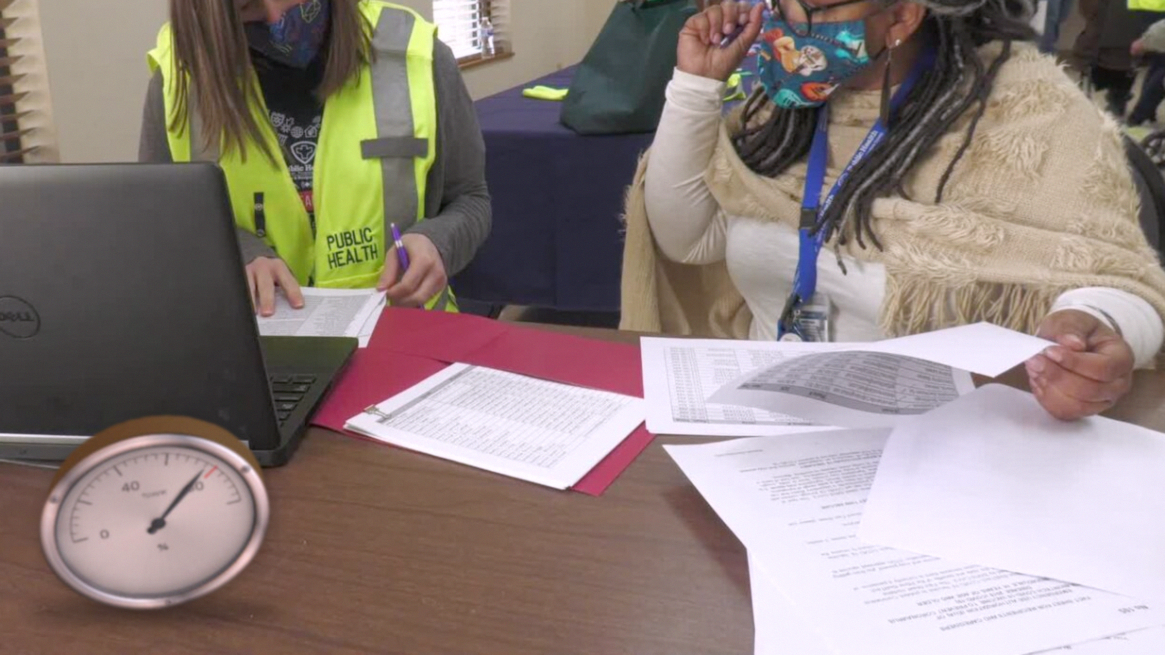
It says {"value": 76, "unit": "%"}
